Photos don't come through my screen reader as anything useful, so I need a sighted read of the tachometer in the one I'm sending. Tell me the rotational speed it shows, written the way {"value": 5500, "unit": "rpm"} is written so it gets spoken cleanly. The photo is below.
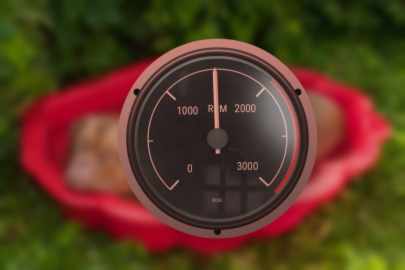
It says {"value": 1500, "unit": "rpm"}
